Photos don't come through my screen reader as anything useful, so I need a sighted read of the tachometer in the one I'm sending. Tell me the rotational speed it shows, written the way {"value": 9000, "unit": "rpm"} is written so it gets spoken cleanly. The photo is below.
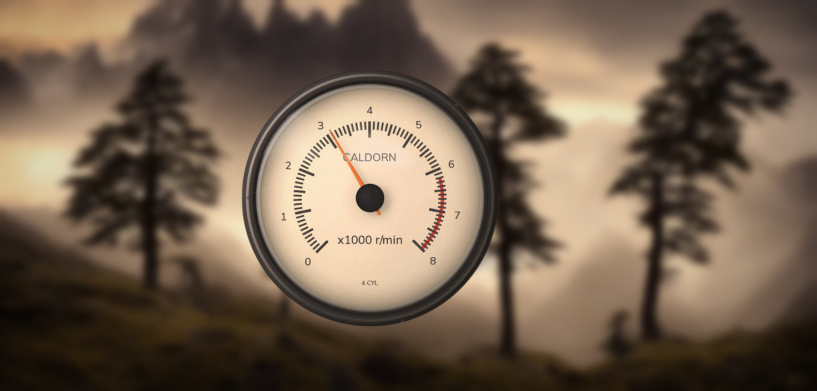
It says {"value": 3100, "unit": "rpm"}
